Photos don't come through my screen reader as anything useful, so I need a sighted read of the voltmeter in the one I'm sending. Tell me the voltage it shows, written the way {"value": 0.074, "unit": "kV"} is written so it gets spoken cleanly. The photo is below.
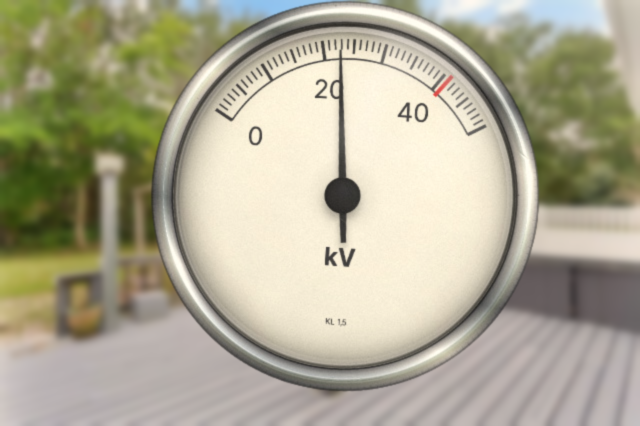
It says {"value": 23, "unit": "kV"}
